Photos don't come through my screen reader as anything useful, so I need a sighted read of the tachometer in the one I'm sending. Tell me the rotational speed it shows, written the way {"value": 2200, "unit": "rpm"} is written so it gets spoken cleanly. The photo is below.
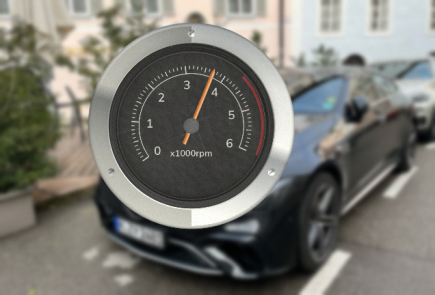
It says {"value": 3700, "unit": "rpm"}
